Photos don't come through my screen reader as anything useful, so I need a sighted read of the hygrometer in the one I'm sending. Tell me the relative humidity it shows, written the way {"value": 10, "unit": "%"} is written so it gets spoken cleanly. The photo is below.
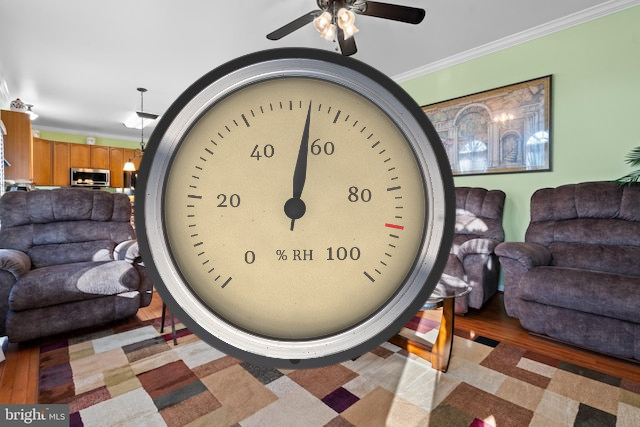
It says {"value": 54, "unit": "%"}
